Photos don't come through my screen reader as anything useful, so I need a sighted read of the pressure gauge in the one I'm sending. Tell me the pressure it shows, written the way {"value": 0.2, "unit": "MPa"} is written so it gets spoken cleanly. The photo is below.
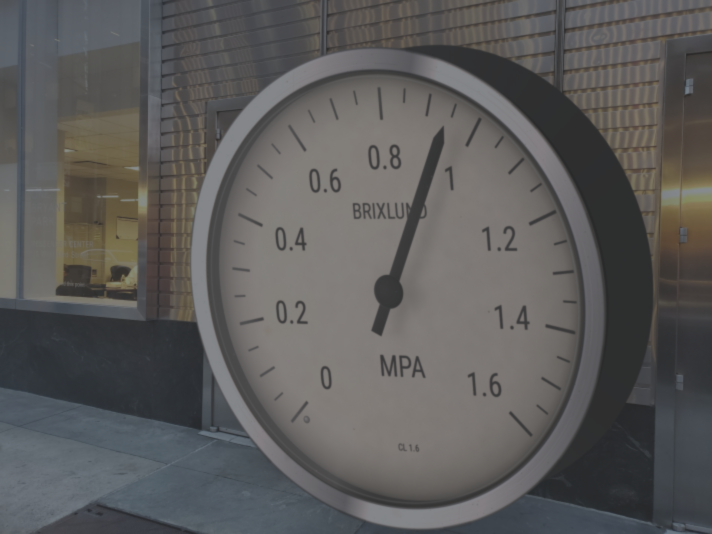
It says {"value": 0.95, "unit": "MPa"}
